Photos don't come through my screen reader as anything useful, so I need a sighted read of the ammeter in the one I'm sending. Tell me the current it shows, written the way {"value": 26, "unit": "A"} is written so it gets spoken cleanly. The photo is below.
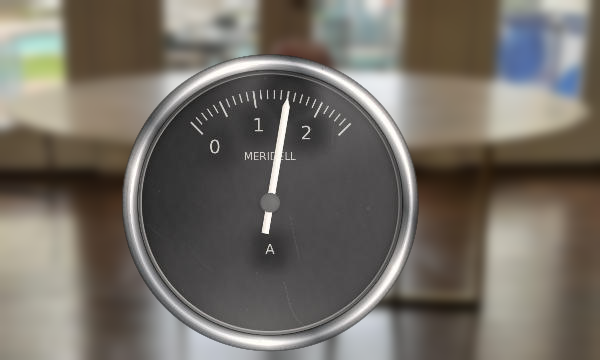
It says {"value": 1.5, "unit": "A"}
